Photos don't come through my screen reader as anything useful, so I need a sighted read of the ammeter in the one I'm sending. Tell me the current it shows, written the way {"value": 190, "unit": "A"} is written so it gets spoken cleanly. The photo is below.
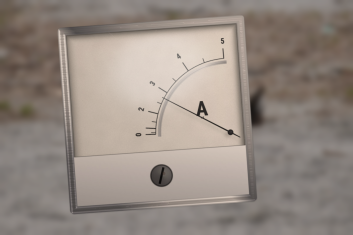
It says {"value": 2.75, "unit": "A"}
